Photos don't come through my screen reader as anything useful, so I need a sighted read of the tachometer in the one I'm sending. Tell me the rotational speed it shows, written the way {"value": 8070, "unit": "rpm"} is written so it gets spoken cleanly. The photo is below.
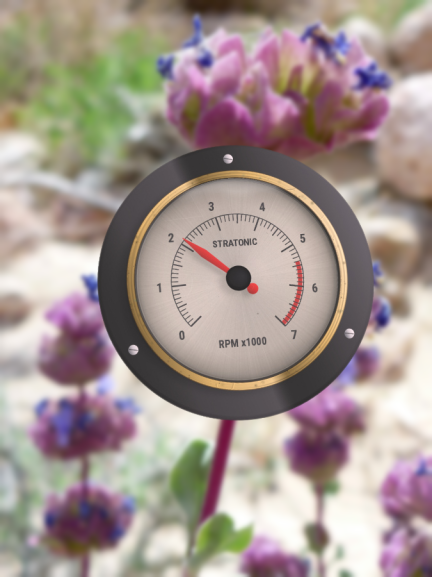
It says {"value": 2100, "unit": "rpm"}
